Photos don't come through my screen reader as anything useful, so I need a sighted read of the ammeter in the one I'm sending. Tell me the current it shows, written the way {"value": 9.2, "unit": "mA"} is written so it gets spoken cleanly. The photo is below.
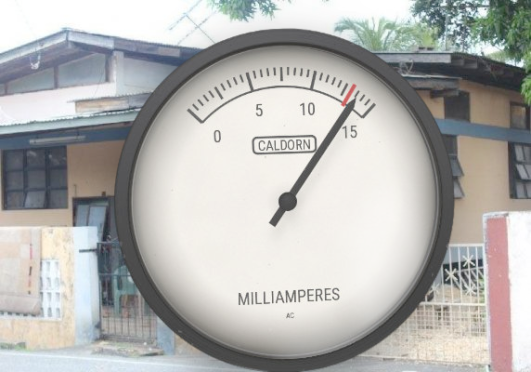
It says {"value": 13.5, "unit": "mA"}
